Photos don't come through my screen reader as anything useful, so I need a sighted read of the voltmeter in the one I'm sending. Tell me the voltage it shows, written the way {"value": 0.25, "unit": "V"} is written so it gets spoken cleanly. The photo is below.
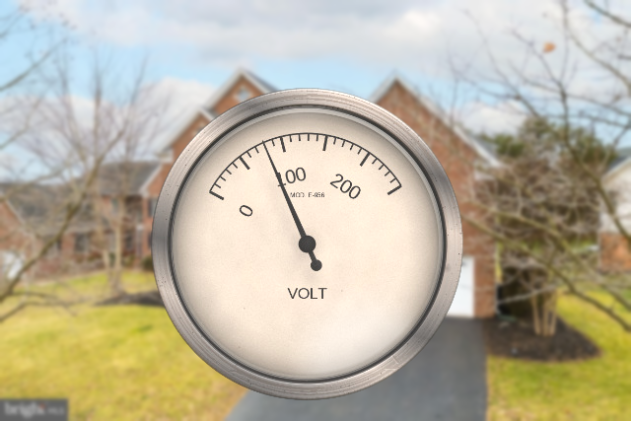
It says {"value": 80, "unit": "V"}
